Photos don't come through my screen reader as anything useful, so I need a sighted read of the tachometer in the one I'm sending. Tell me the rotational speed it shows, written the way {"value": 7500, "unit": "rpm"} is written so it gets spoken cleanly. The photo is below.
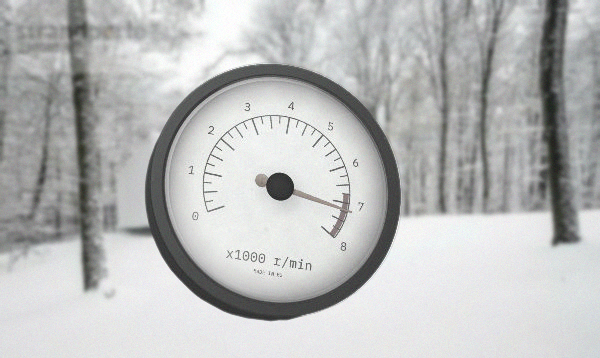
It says {"value": 7250, "unit": "rpm"}
